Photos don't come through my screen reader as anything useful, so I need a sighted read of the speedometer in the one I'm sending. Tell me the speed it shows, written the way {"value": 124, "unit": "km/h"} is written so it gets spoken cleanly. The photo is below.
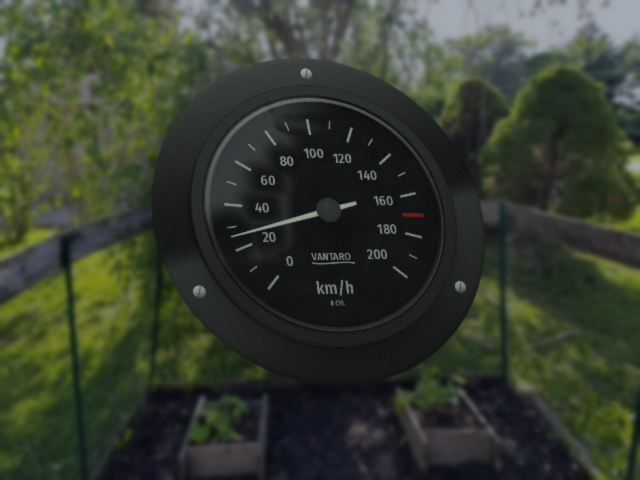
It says {"value": 25, "unit": "km/h"}
